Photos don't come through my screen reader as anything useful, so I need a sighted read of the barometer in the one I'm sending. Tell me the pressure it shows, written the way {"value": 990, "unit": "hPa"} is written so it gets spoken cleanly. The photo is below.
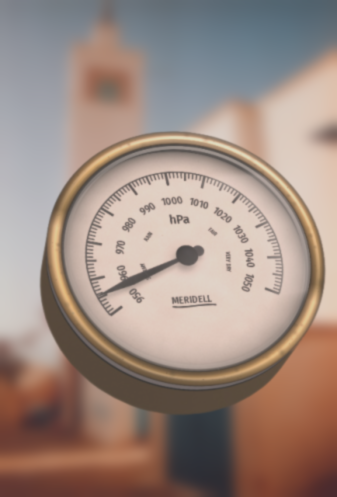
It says {"value": 955, "unit": "hPa"}
